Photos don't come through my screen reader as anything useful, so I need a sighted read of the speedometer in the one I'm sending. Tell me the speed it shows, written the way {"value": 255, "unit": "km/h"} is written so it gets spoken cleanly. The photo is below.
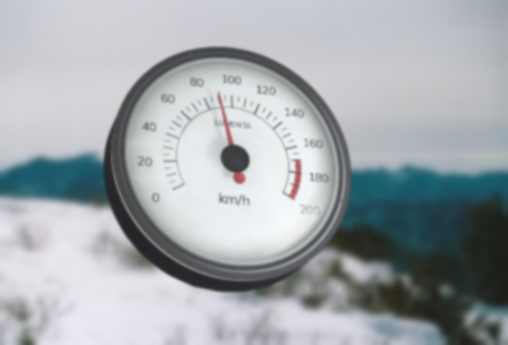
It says {"value": 90, "unit": "km/h"}
